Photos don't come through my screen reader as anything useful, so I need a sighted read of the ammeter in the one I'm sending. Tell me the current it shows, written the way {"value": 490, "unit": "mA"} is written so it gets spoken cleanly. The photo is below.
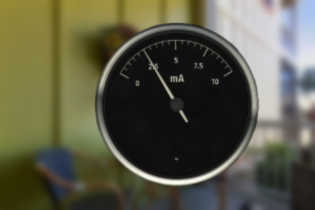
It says {"value": 2.5, "unit": "mA"}
